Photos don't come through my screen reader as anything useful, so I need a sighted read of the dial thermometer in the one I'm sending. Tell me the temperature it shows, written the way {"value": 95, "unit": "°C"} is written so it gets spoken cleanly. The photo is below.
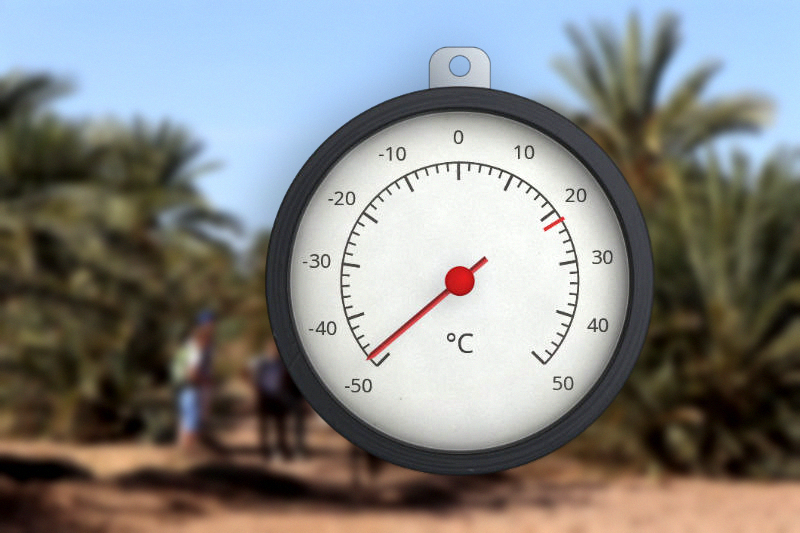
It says {"value": -48, "unit": "°C"}
